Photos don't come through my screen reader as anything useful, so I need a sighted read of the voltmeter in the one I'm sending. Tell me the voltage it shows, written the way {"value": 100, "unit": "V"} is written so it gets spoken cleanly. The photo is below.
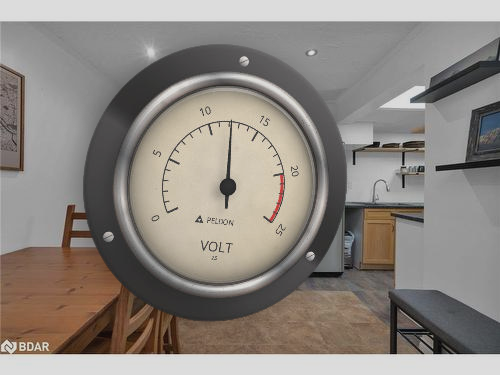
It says {"value": 12, "unit": "V"}
